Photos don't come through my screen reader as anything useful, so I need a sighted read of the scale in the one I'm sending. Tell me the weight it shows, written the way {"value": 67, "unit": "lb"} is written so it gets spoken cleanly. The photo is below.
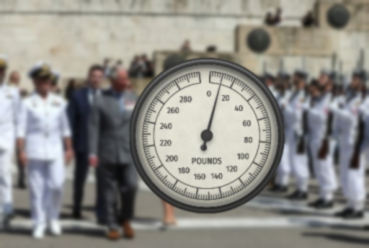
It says {"value": 10, "unit": "lb"}
